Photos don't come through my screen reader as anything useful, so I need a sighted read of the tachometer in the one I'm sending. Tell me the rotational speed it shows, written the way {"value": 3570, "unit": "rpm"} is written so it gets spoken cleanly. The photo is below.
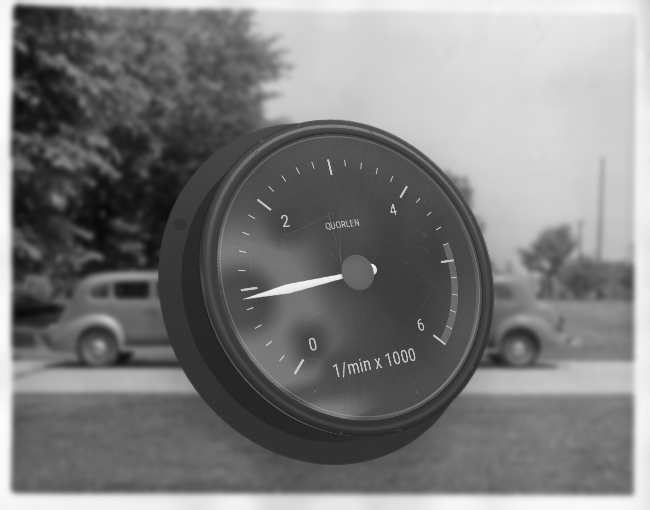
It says {"value": 900, "unit": "rpm"}
